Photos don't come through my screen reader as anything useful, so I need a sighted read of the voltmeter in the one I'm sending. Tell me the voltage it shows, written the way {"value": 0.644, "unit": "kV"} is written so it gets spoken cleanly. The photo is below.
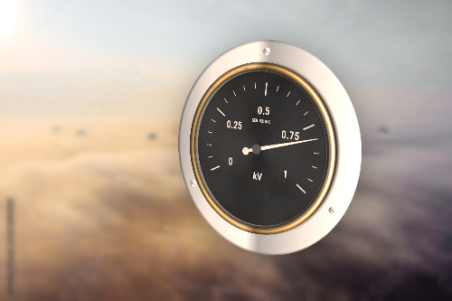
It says {"value": 0.8, "unit": "kV"}
